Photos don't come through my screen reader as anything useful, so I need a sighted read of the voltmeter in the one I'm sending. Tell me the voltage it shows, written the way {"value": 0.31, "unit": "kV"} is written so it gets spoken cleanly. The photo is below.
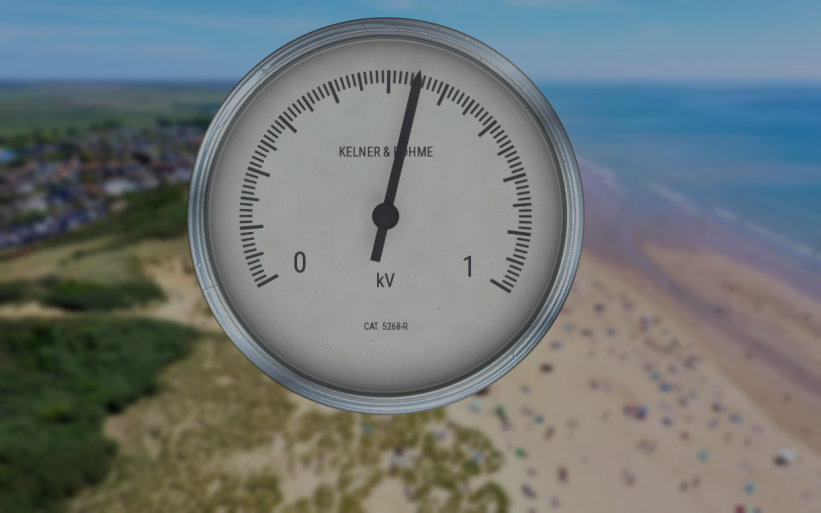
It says {"value": 0.55, "unit": "kV"}
